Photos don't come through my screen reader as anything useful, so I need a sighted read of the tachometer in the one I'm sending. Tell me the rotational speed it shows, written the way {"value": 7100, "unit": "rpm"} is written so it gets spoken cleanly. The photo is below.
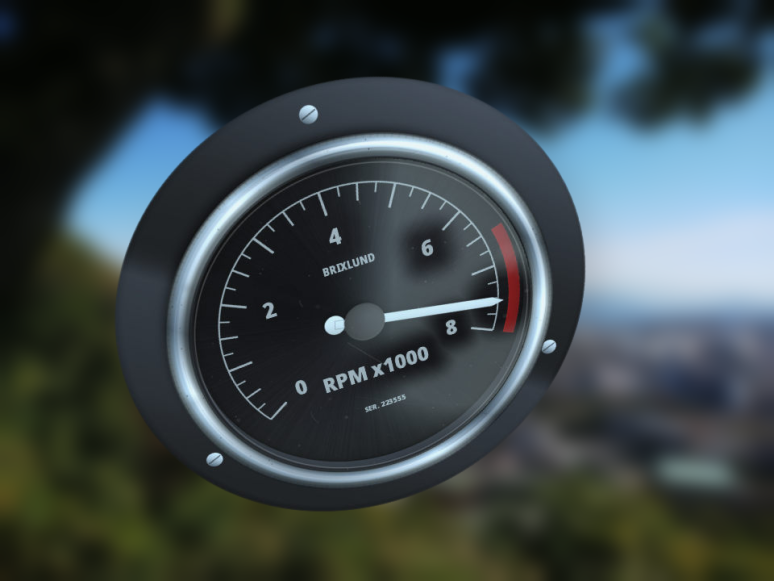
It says {"value": 7500, "unit": "rpm"}
